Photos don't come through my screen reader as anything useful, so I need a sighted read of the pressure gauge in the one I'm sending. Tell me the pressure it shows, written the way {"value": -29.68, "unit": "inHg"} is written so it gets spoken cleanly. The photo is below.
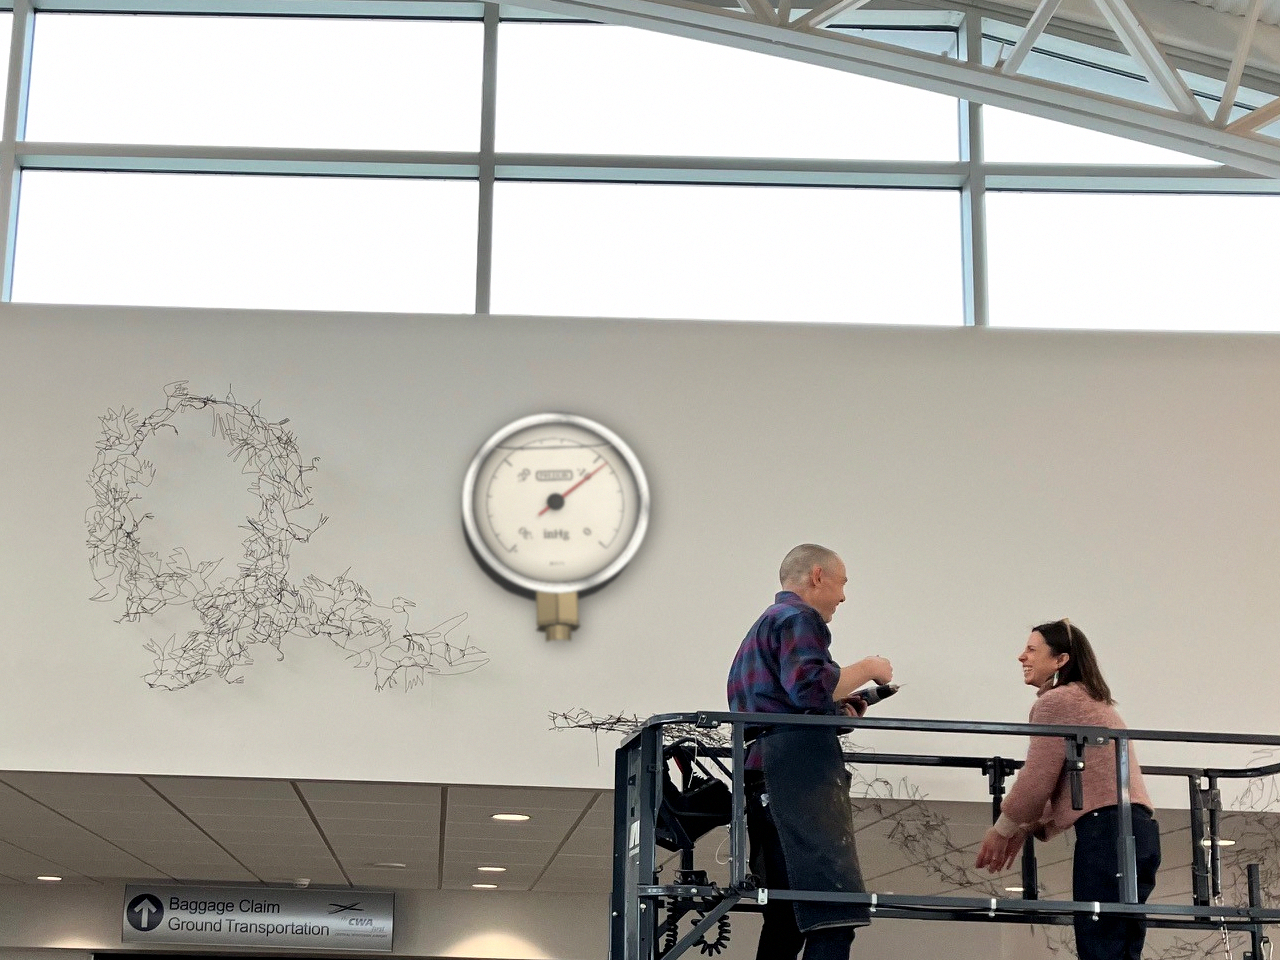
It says {"value": -9, "unit": "inHg"}
